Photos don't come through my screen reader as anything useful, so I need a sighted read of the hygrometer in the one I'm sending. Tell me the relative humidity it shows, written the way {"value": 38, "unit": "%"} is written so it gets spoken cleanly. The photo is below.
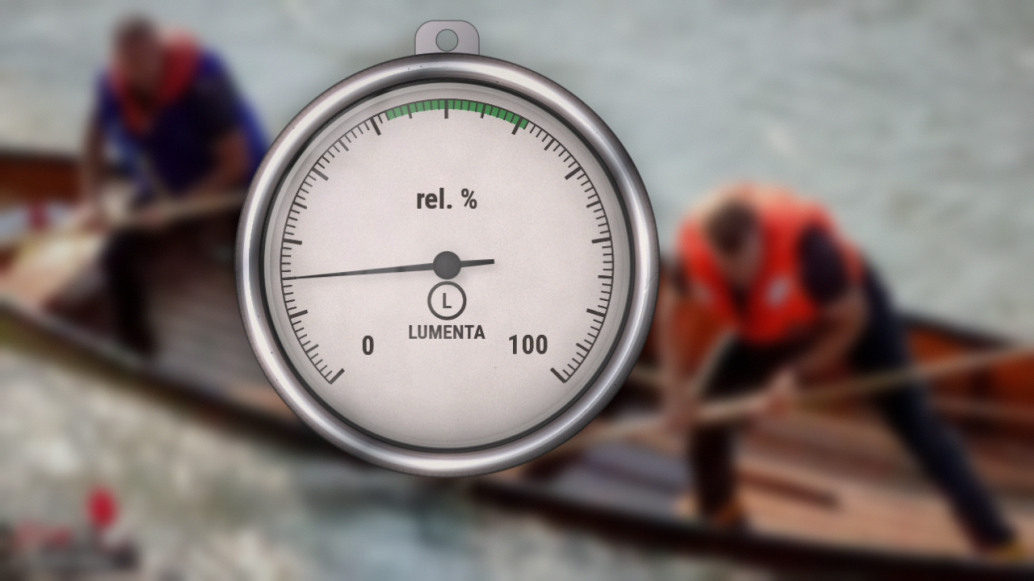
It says {"value": 15, "unit": "%"}
